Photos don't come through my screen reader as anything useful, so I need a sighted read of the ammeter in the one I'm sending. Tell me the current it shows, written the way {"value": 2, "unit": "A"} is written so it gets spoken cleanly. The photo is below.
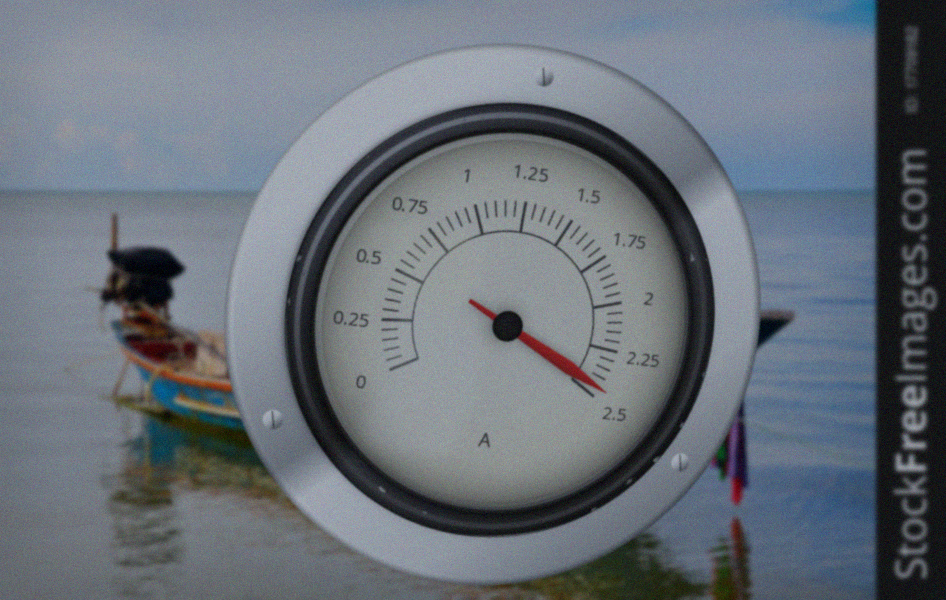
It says {"value": 2.45, "unit": "A"}
